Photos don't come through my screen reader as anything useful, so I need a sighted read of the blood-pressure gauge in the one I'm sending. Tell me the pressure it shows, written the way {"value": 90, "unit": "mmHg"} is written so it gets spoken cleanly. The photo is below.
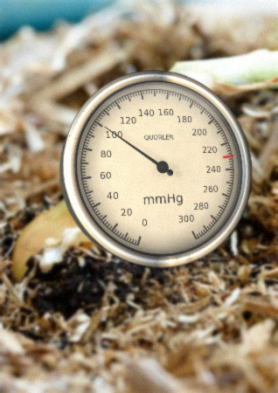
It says {"value": 100, "unit": "mmHg"}
